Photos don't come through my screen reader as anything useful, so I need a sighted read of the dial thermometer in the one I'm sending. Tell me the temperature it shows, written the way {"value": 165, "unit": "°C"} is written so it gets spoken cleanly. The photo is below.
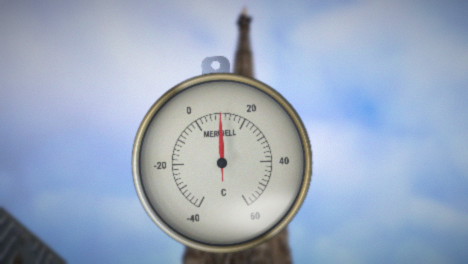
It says {"value": 10, "unit": "°C"}
